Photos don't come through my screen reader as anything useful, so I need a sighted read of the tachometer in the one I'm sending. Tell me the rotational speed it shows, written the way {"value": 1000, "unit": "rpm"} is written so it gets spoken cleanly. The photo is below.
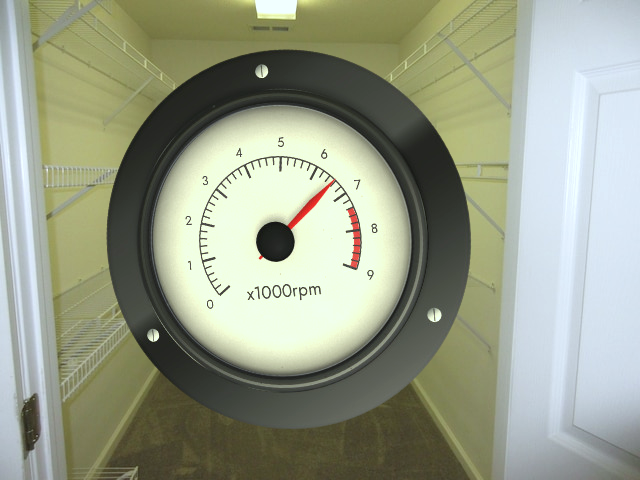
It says {"value": 6600, "unit": "rpm"}
